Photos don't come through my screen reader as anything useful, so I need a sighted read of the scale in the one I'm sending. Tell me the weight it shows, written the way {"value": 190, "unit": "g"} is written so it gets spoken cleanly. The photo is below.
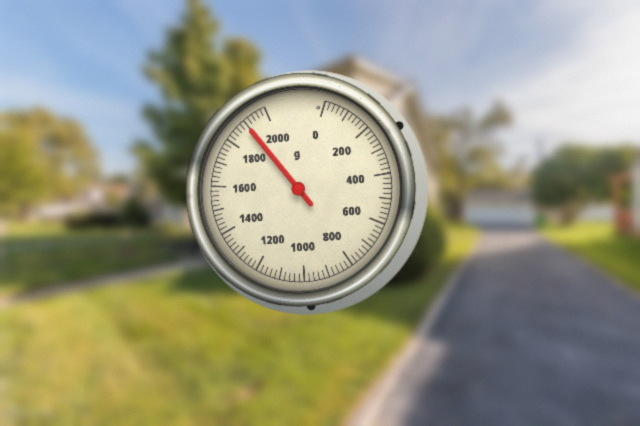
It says {"value": 1900, "unit": "g"}
